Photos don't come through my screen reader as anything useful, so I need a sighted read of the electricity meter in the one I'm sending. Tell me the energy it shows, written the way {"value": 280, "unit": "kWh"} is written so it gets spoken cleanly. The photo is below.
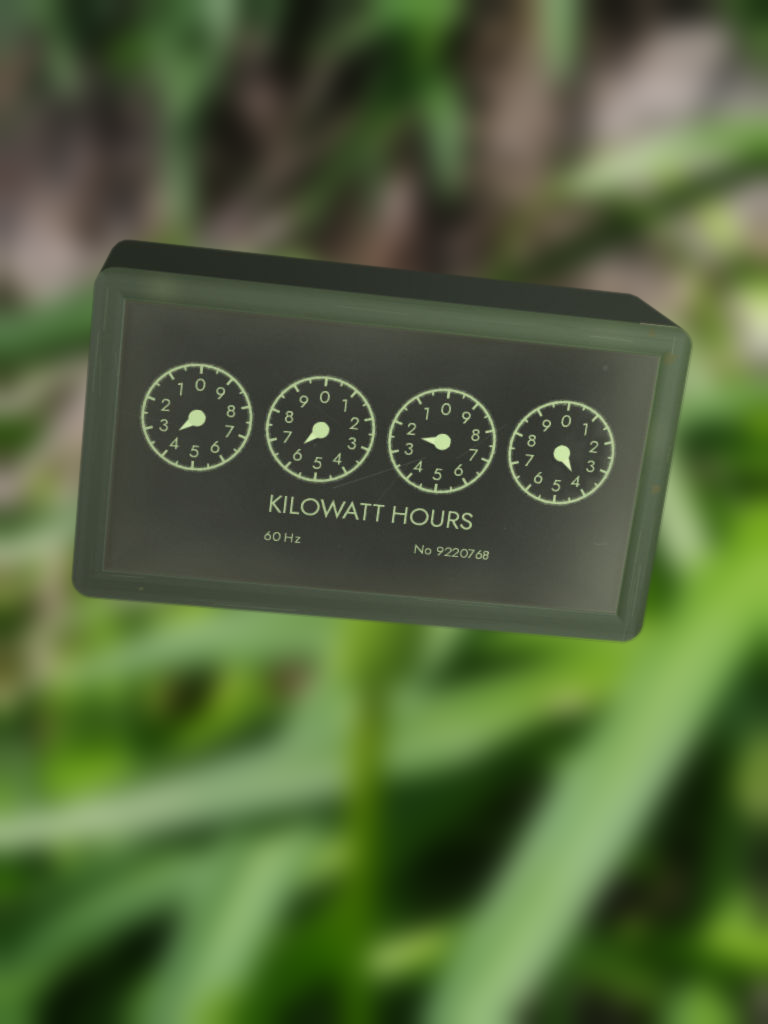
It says {"value": 3624, "unit": "kWh"}
